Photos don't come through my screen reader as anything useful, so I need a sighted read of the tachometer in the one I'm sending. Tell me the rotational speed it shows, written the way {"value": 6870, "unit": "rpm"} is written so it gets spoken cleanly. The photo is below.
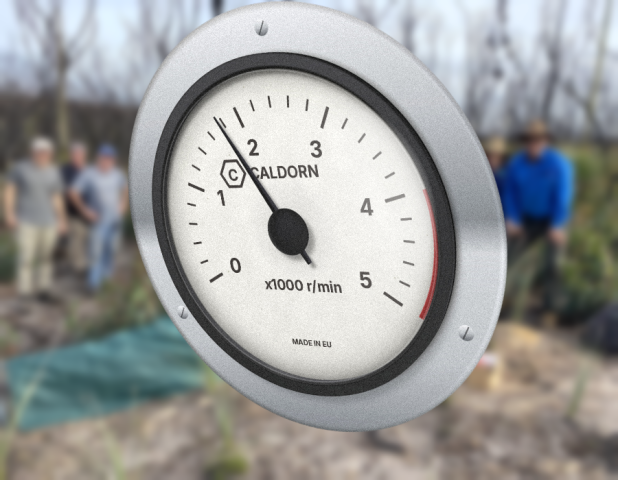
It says {"value": 1800, "unit": "rpm"}
